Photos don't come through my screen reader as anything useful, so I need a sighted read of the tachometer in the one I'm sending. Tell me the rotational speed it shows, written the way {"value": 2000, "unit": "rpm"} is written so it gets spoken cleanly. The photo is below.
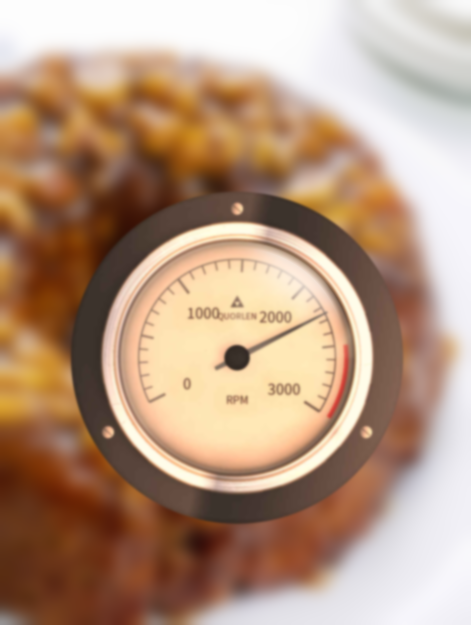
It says {"value": 2250, "unit": "rpm"}
